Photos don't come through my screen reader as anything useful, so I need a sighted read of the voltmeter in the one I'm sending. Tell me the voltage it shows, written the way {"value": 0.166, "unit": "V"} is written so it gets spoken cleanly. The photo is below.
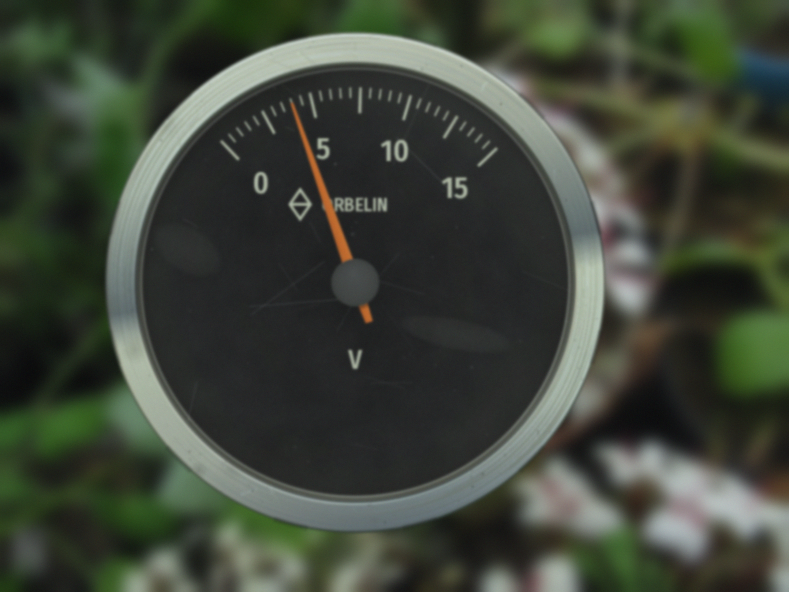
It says {"value": 4, "unit": "V"}
